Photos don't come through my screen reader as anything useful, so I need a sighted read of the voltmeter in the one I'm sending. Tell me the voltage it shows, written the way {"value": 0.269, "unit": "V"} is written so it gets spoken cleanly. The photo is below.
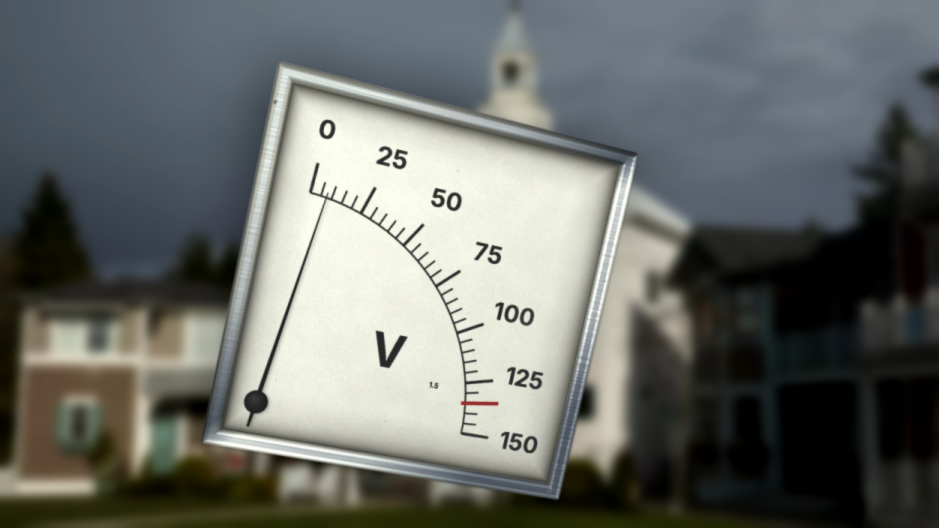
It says {"value": 7.5, "unit": "V"}
